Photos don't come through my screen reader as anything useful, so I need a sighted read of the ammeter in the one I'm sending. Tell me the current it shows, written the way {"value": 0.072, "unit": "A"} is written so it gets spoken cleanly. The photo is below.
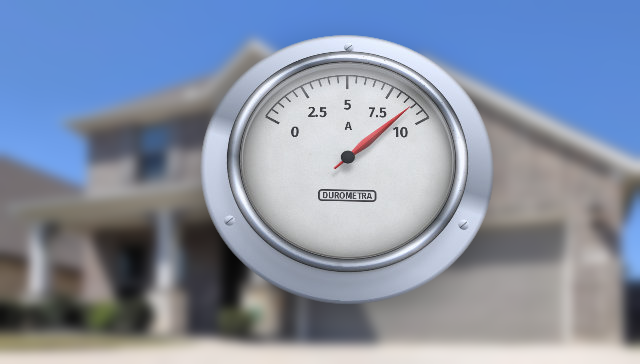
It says {"value": 9, "unit": "A"}
